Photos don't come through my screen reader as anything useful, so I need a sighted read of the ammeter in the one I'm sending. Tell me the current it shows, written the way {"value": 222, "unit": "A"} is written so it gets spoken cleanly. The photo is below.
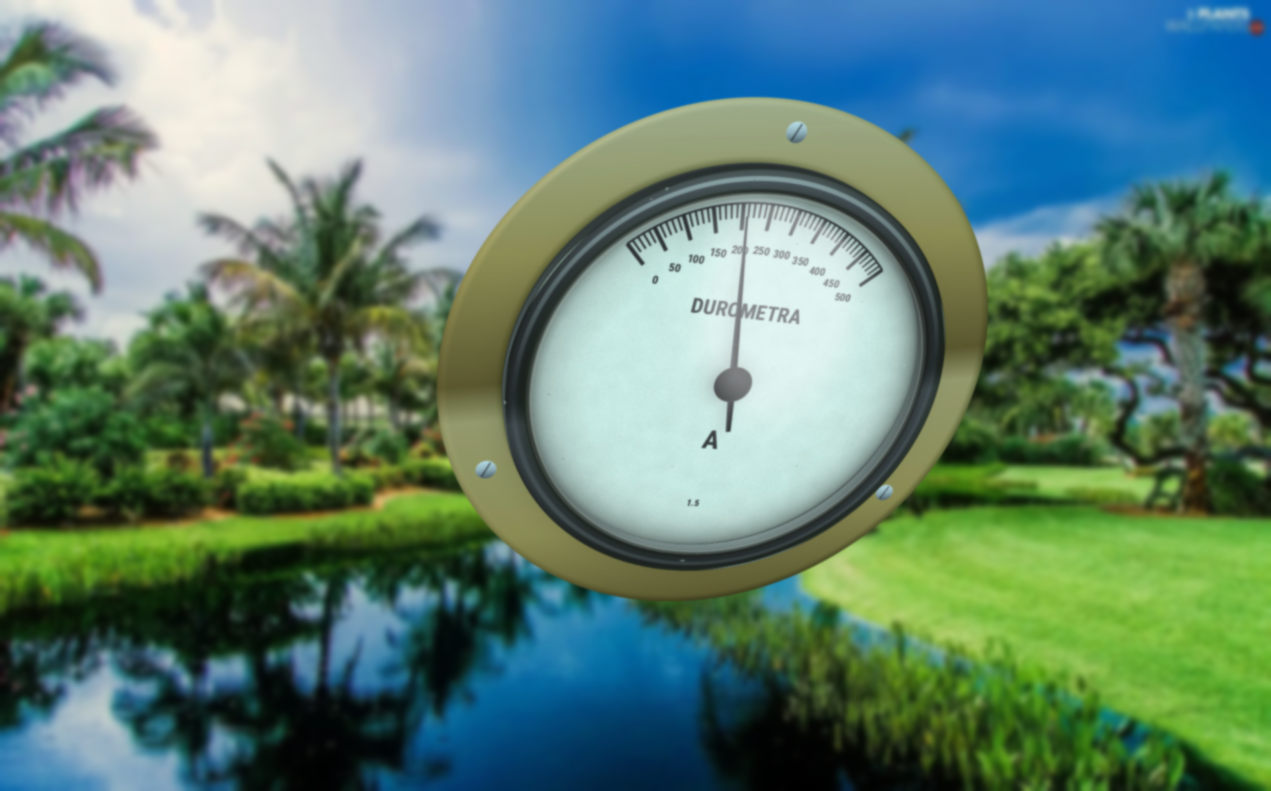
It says {"value": 200, "unit": "A"}
